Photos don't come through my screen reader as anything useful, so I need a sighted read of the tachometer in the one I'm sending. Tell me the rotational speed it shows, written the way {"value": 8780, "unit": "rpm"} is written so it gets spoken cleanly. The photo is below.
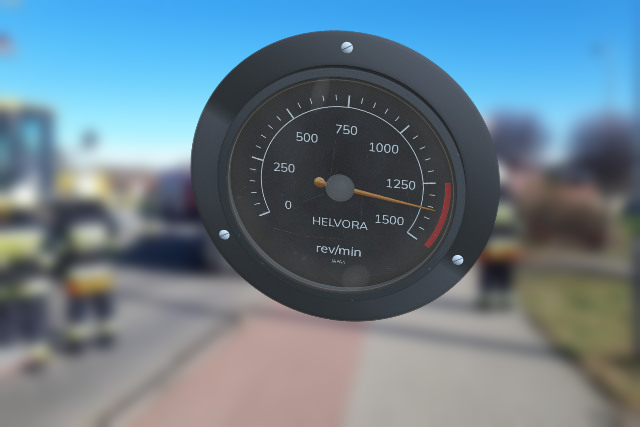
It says {"value": 1350, "unit": "rpm"}
